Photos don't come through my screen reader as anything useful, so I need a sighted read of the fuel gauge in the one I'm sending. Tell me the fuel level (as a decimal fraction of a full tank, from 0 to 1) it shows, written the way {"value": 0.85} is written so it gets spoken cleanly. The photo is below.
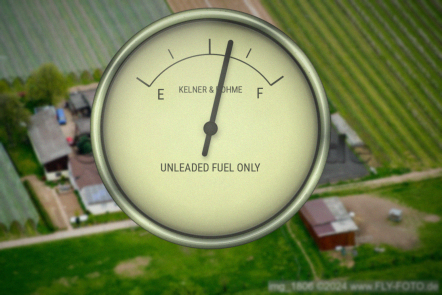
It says {"value": 0.625}
